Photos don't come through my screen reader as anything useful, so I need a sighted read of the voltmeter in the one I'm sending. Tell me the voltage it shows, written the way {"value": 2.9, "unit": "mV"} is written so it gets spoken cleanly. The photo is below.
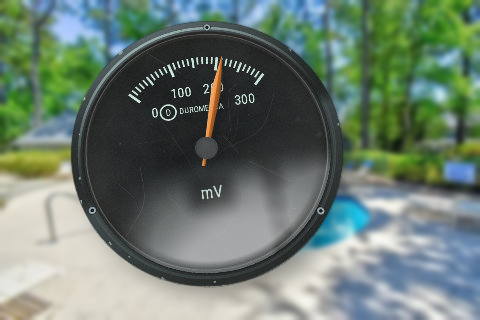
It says {"value": 210, "unit": "mV"}
